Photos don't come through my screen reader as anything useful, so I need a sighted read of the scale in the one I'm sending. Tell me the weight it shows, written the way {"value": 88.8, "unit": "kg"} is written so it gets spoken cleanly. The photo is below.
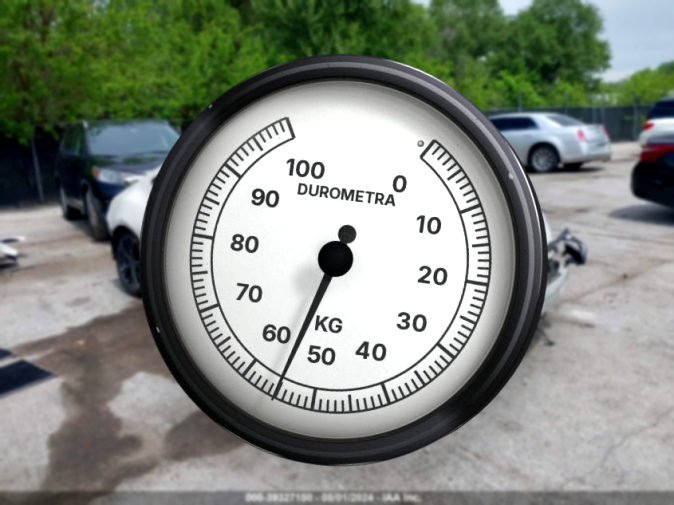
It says {"value": 55, "unit": "kg"}
